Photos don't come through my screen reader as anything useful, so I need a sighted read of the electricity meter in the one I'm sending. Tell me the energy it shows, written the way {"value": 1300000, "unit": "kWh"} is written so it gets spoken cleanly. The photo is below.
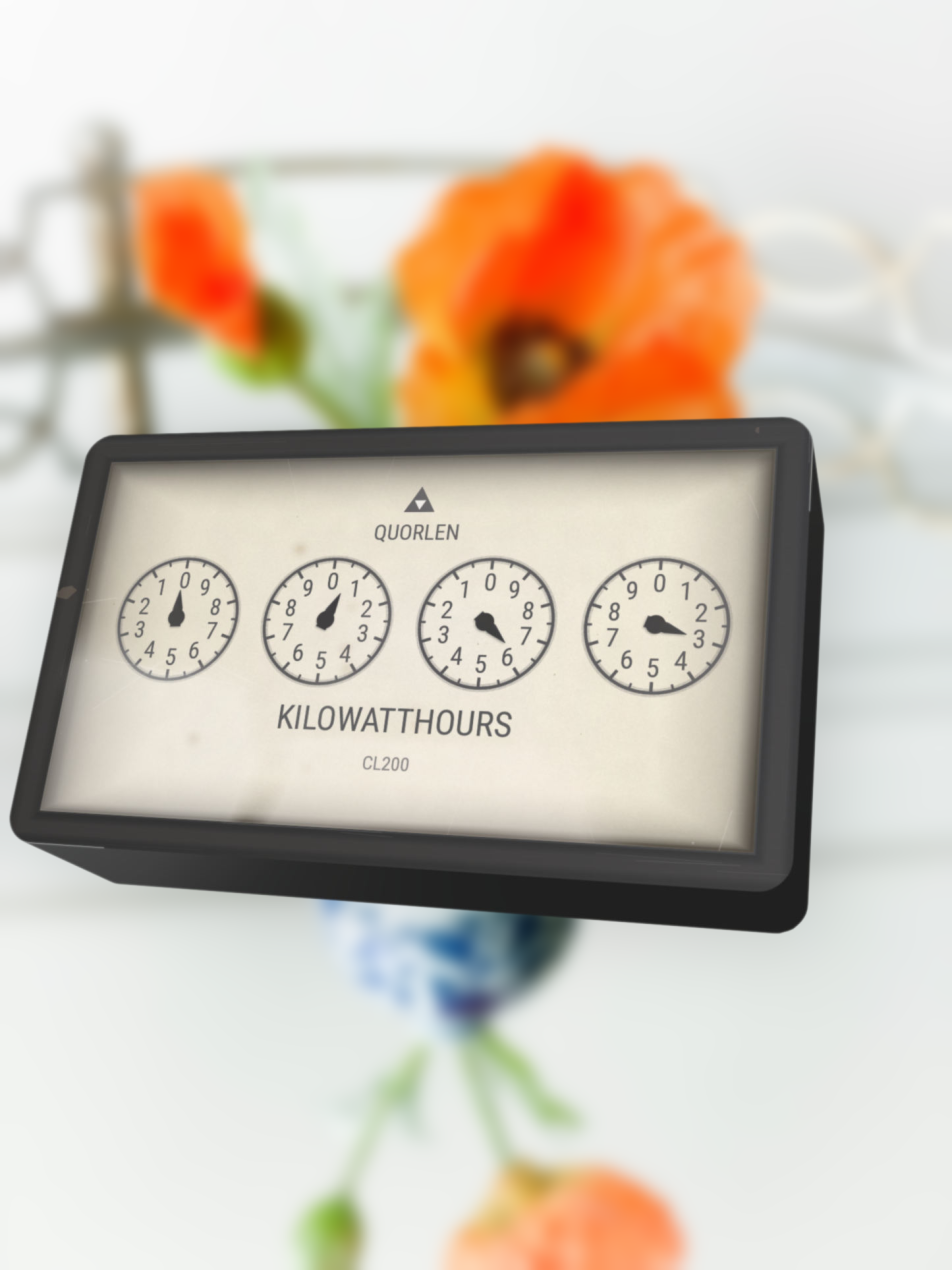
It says {"value": 63, "unit": "kWh"}
